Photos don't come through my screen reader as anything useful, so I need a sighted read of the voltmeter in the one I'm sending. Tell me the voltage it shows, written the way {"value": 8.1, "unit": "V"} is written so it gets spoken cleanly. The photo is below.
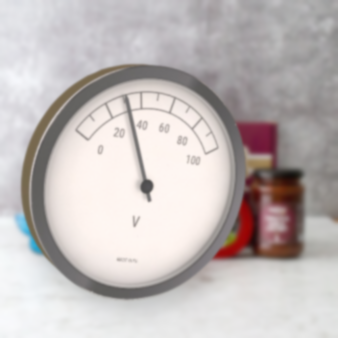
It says {"value": 30, "unit": "V"}
